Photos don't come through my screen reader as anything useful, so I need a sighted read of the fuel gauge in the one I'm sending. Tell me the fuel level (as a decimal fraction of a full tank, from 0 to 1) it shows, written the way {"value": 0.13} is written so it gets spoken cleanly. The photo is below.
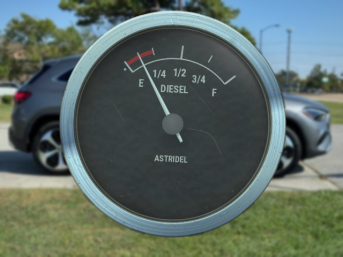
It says {"value": 0.125}
